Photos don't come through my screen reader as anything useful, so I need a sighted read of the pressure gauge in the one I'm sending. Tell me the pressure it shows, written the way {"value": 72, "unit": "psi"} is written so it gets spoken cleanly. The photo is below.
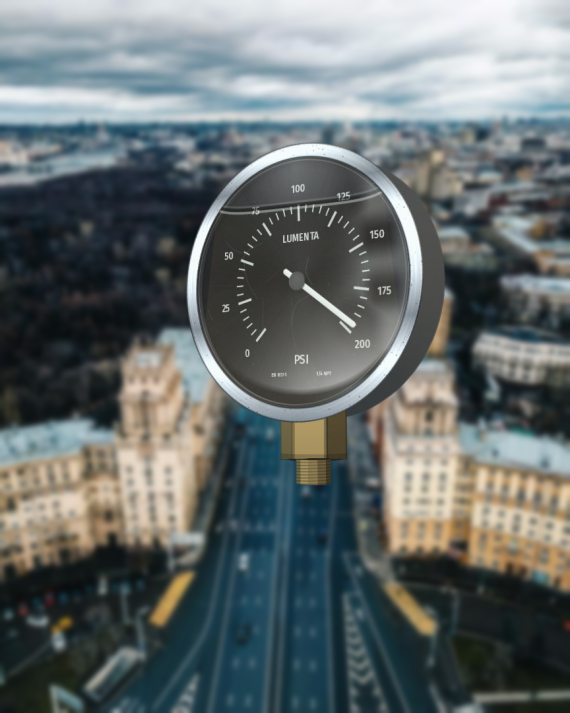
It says {"value": 195, "unit": "psi"}
